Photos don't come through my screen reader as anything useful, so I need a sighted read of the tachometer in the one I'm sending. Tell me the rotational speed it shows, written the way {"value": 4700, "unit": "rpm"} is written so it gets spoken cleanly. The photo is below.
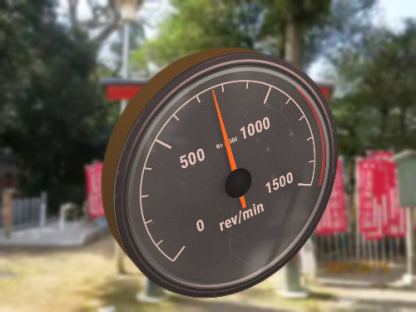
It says {"value": 750, "unit": "rpm"}
